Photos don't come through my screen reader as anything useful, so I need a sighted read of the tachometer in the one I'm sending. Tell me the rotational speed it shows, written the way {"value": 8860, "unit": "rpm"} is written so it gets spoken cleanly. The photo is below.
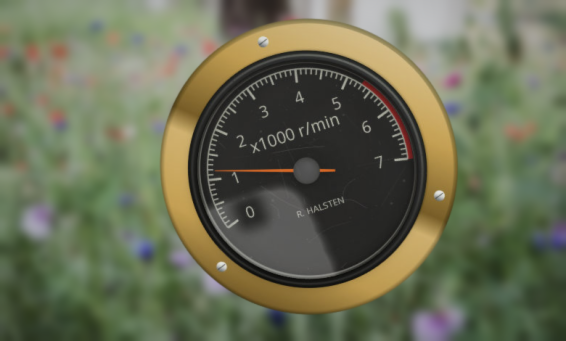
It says {"value": 1200, "unit": "rpm"}
